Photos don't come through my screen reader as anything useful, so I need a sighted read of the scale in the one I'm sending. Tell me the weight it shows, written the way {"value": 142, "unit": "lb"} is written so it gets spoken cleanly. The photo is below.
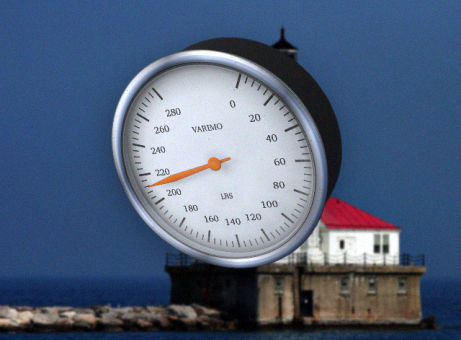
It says {"value": 212, "unit": "lb"}
